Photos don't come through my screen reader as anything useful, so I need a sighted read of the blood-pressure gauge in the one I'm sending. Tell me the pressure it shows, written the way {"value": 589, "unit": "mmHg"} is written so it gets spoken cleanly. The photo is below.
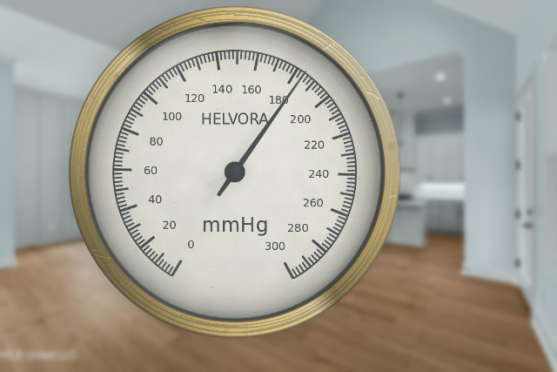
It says {"value": 184, "unit": "mmHg"}
